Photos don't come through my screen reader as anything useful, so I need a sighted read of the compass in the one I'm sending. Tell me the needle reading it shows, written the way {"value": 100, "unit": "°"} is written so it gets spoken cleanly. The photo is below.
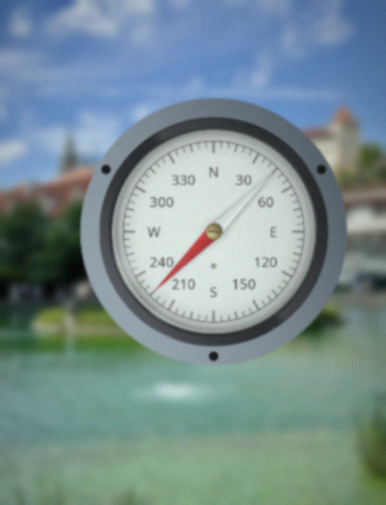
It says {"value": 225, "unit": "°"}
